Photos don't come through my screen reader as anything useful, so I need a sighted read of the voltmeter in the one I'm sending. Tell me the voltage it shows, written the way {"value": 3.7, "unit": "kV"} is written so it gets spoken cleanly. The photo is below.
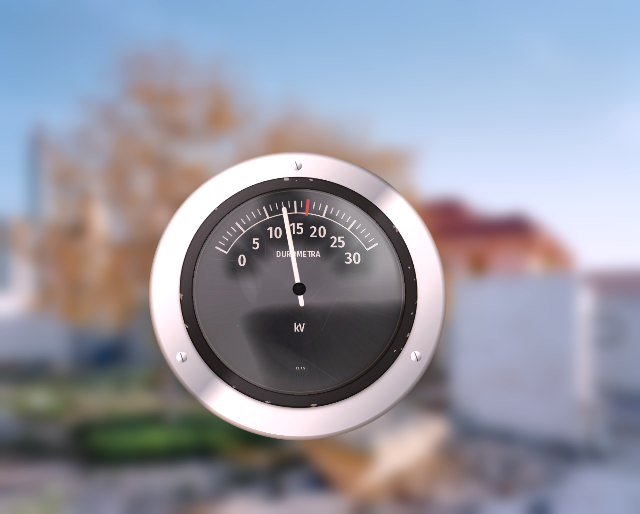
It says {"value": 13, "unit": "kV"}
